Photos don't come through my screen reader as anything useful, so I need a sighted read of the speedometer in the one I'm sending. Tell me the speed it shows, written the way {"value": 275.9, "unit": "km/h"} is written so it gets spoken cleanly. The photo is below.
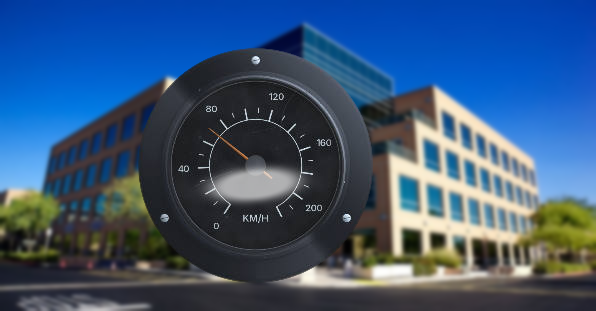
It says {"value": 70, "unit": "km/h"}
